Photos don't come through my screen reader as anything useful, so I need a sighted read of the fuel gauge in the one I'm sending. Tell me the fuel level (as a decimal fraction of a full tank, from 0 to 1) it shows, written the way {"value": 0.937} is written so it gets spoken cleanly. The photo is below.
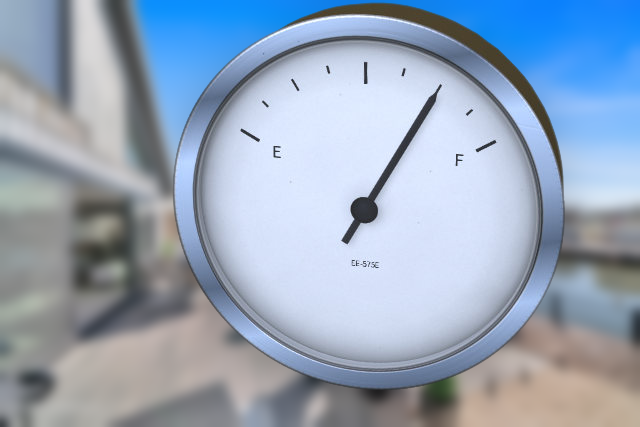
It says {"value": 0.75}
